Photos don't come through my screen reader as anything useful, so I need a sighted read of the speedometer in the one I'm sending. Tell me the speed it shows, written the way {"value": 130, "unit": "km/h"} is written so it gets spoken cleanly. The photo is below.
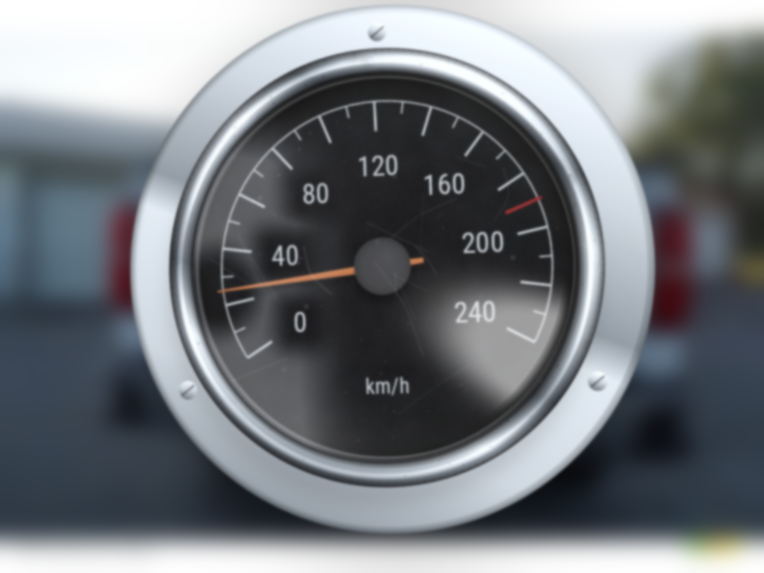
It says {"value": 25, "unit": "km/h"}
